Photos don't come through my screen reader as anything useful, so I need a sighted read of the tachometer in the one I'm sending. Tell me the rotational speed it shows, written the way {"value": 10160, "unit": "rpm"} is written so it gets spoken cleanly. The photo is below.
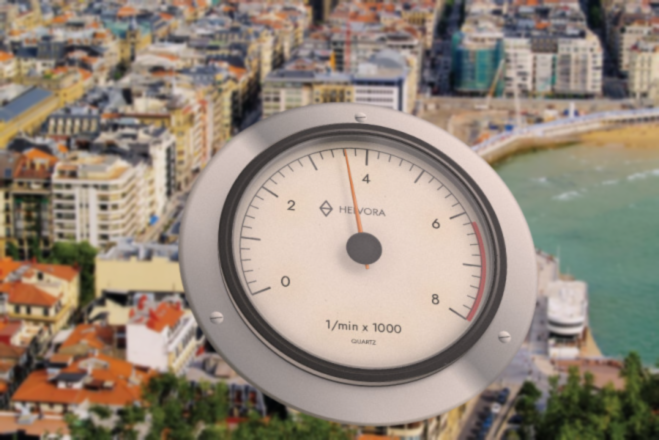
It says {"value": 3600, "unit": "rpm"}
